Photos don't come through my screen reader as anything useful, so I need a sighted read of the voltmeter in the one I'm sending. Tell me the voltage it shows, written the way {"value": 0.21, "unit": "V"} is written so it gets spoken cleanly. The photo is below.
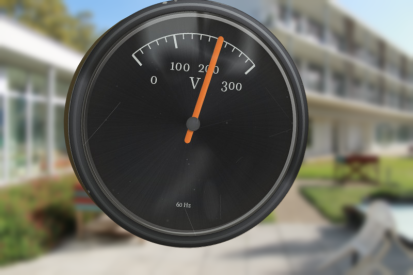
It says {"value": 200, "unit": "V"}
